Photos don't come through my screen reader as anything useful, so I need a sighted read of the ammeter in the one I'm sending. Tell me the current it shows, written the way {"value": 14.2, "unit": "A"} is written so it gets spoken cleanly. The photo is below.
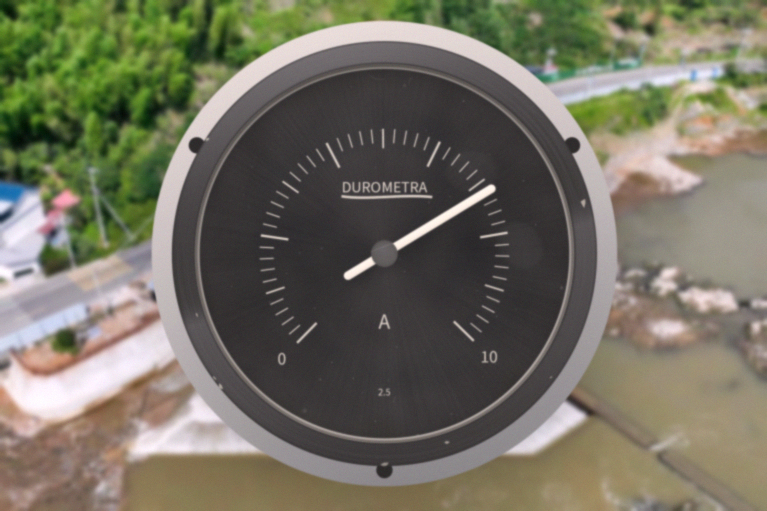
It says {"value": 7.2, "unit": "A"}
